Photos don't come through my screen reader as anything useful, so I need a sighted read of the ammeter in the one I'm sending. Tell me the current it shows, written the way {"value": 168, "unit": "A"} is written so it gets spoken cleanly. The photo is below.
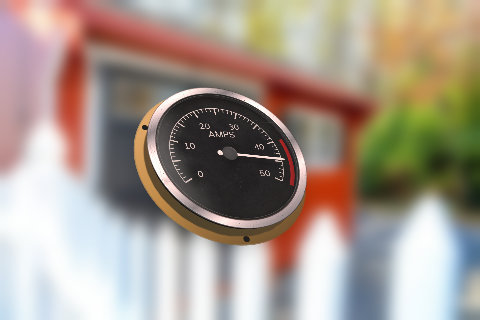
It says {"value": 45, "unit": "A"}
